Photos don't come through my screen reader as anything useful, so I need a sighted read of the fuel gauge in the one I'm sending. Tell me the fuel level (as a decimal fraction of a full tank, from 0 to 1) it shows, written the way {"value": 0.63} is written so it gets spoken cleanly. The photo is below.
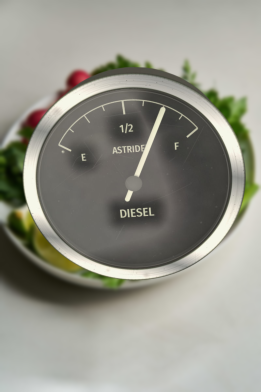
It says {"value": 0.75}
